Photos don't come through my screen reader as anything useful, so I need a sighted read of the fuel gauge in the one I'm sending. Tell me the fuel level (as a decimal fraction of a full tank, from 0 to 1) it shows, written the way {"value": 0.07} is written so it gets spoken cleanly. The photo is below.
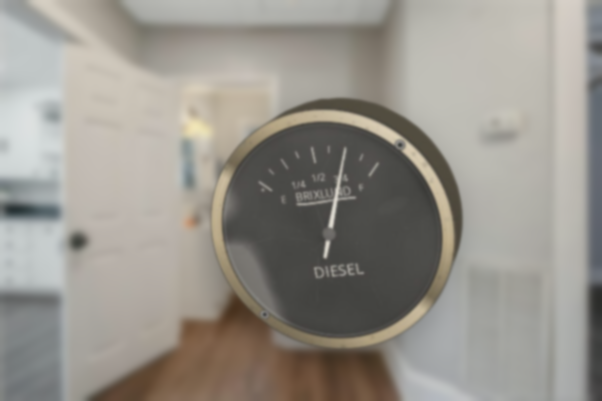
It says {"value": 0.75}
